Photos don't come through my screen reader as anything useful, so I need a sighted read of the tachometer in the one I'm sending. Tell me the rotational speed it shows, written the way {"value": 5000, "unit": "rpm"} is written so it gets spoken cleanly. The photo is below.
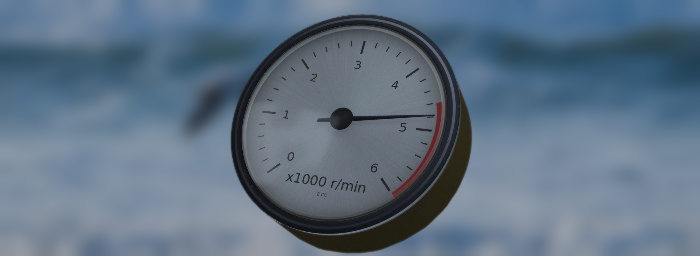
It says {"value": 4800, "unit": "rpm"}
